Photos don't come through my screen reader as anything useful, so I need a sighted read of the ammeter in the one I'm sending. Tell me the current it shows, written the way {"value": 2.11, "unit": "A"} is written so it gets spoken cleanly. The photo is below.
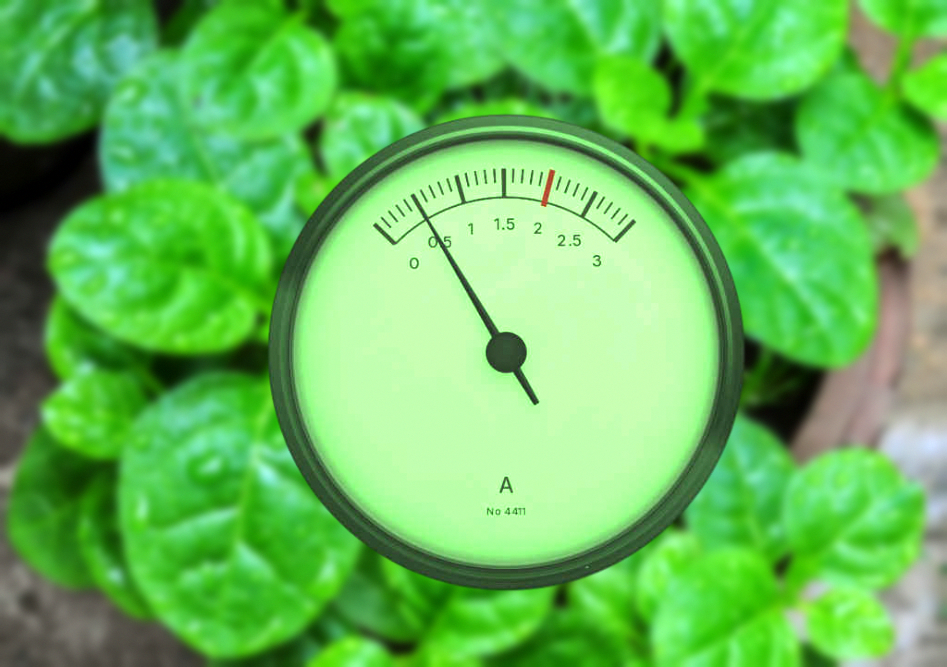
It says {"value": 0.5, "unit": "A"}
